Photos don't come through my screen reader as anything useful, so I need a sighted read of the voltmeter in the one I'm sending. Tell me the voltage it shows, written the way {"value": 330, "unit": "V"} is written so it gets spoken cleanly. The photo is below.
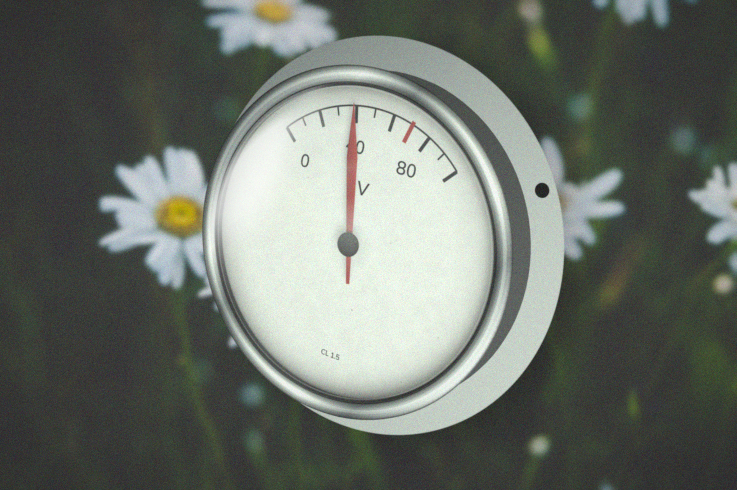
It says {"value": 40, "unit": "V"}
